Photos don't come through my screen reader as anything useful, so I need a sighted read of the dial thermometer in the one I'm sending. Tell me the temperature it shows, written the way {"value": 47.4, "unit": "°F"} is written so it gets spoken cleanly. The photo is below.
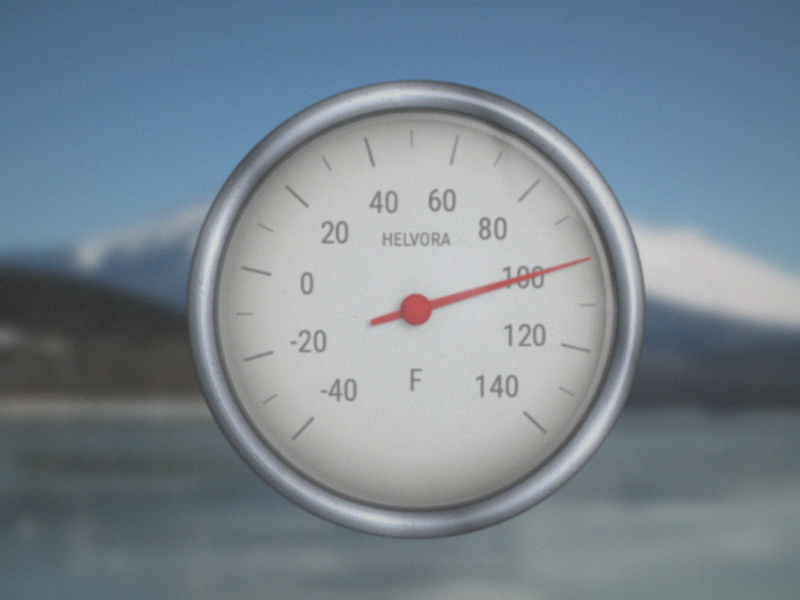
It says {"value": 100, "unit": "°F"}
